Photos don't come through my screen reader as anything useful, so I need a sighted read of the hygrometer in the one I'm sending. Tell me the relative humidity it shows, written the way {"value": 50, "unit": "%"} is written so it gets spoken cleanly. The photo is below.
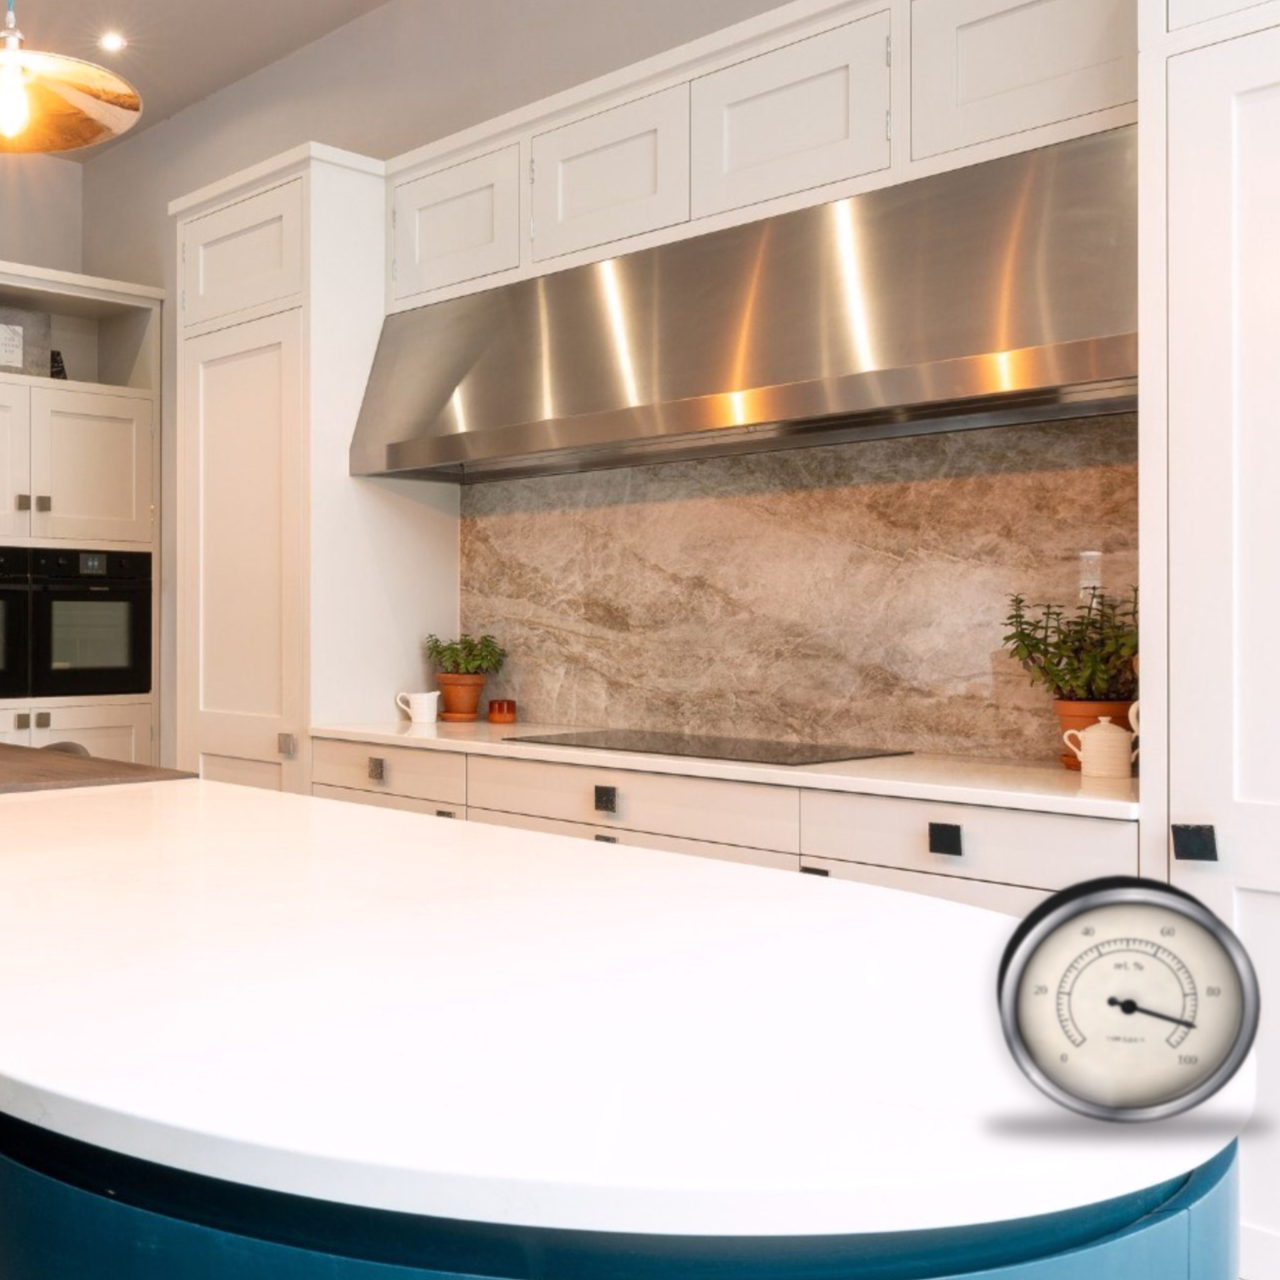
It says {"value": 90, "unit": "%"}
